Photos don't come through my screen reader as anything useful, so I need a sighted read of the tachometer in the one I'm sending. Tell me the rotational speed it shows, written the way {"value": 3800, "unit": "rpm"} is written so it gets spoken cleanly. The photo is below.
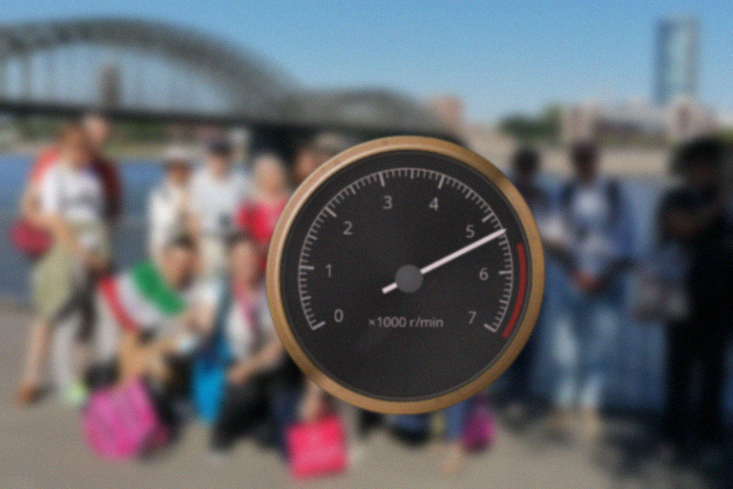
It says {"value": 5300, "unit": "rpm"}
